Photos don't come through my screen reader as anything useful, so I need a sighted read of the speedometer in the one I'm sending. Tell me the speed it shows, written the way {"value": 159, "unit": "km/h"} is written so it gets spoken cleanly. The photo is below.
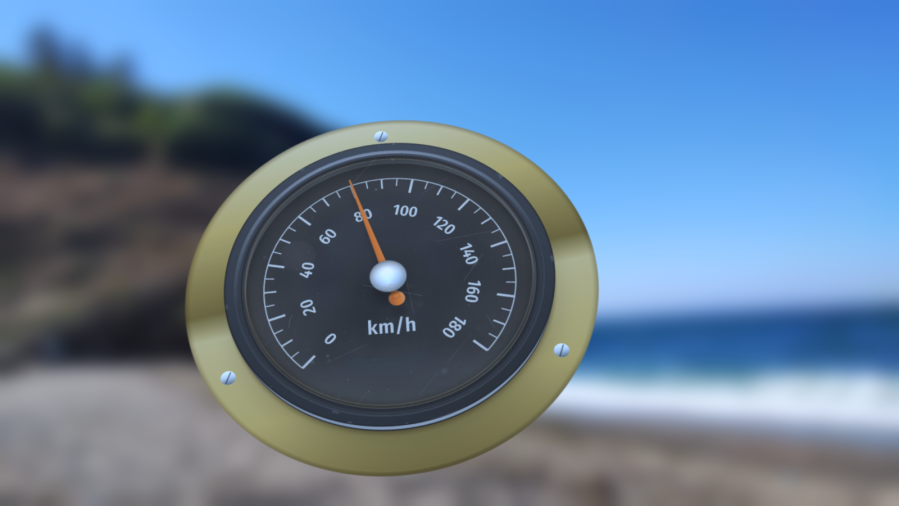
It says {"value": 80, "unit": "km/h"}
